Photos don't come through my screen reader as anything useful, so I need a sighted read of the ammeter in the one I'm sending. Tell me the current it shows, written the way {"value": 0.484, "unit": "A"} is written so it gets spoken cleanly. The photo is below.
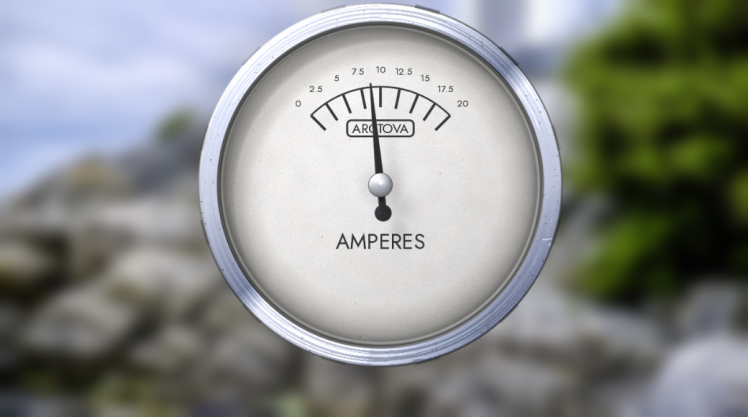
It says {"value": 8.75, "unit": "A"}
